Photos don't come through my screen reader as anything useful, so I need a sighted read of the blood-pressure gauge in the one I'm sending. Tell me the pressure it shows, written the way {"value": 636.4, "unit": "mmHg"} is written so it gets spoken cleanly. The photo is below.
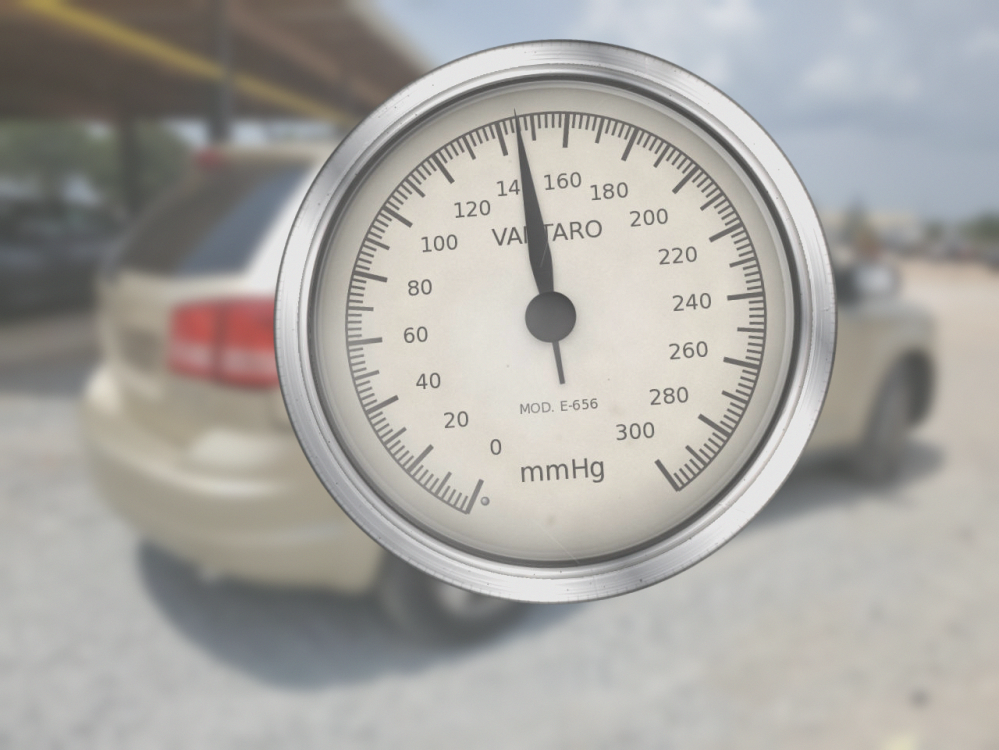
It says {"value": 146, "unit": "mmHg"}
